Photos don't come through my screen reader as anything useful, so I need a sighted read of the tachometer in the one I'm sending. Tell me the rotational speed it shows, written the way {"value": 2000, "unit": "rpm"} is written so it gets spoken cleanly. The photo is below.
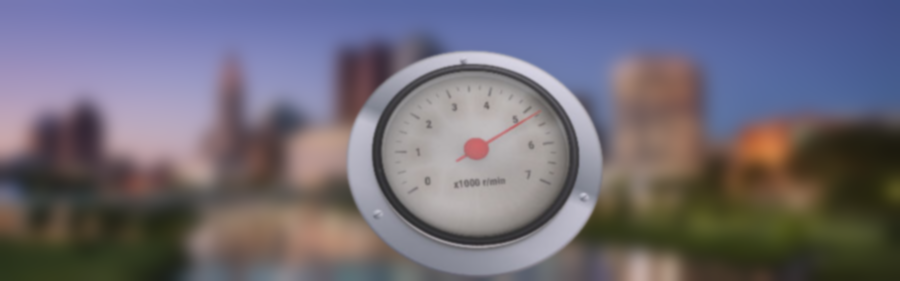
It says {"value": 5250, "unit": "rpm"}
